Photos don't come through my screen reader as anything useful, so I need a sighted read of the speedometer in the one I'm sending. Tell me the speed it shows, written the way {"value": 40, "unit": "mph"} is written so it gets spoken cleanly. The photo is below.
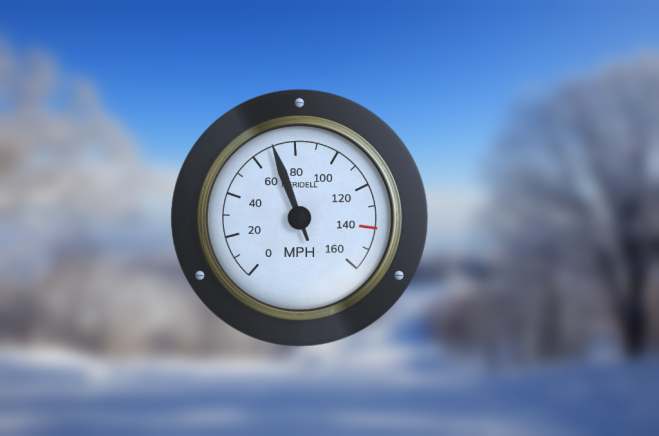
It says {"value": 70, "unit": "mph"}
